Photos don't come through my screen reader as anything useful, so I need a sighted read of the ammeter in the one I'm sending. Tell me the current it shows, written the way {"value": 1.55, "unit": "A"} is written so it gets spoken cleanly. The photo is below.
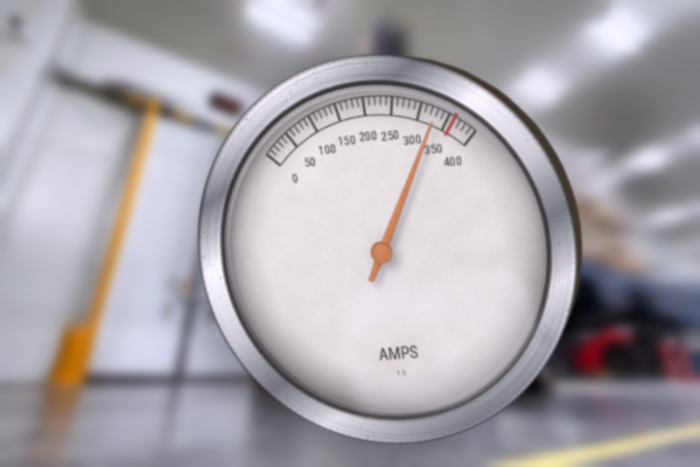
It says {"value": 330, "unit": "A"}
